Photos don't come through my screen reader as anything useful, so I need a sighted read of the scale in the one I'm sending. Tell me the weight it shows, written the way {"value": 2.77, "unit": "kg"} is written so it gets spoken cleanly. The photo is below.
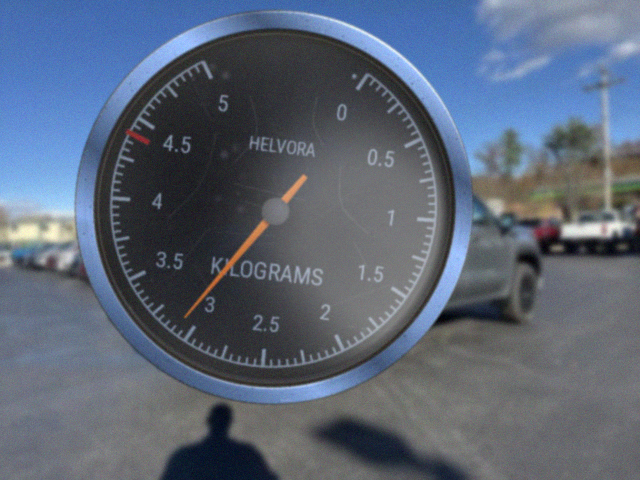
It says {"value": 3.1, "unit": "kg"}
